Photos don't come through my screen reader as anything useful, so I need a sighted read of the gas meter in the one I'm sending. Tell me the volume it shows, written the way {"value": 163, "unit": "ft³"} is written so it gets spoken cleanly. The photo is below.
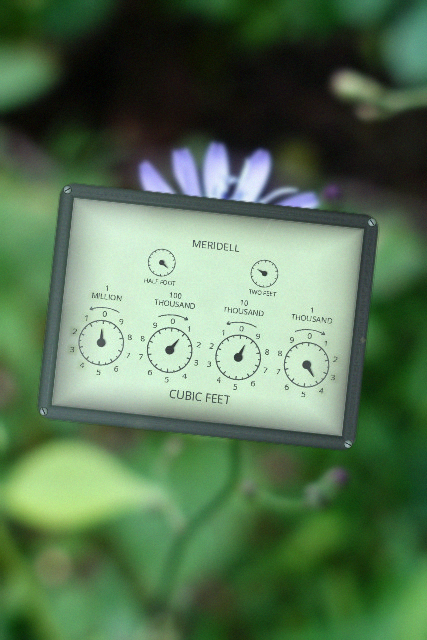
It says {"value": 9400, "unit": "ft³"}
